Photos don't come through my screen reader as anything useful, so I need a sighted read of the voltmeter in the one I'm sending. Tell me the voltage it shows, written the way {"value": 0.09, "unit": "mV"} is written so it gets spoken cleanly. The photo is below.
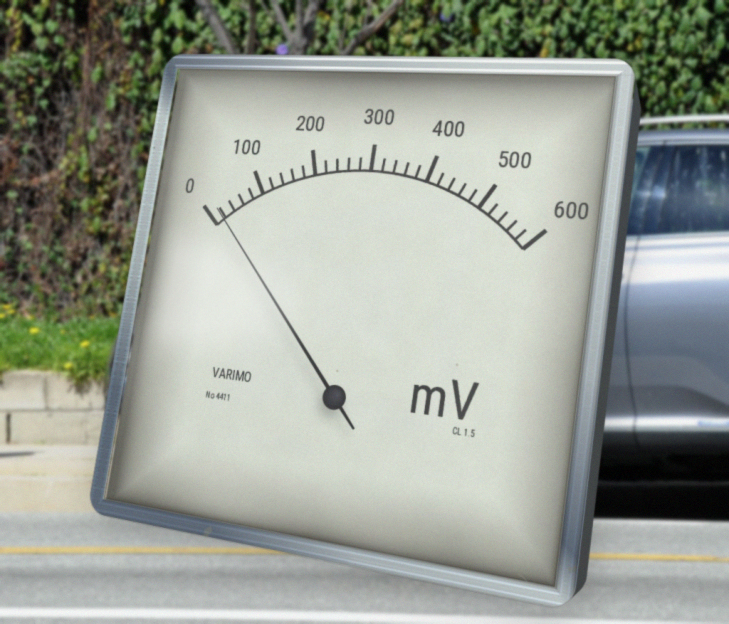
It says {"value": 20, "unit": "mV"}
